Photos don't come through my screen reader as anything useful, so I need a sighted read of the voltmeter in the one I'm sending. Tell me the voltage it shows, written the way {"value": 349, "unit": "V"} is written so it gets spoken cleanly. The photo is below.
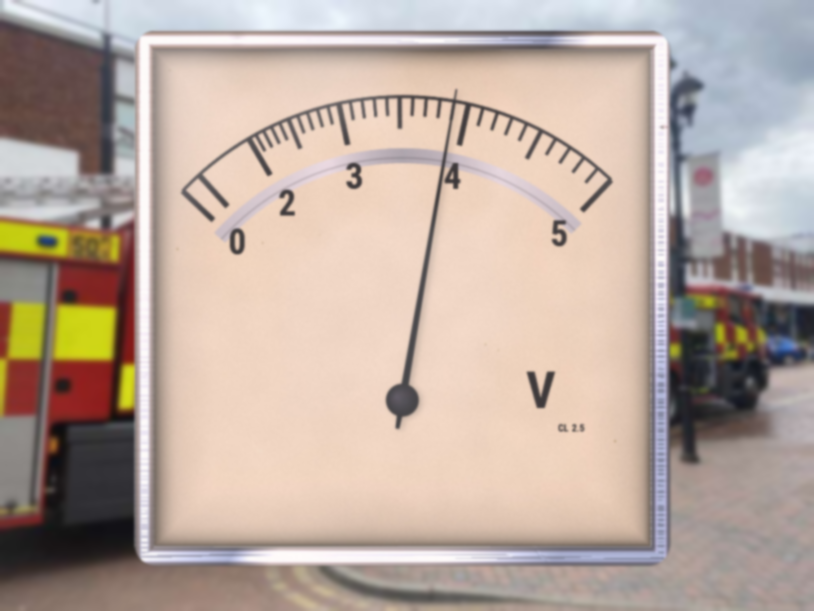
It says {"value": 3.9, "unit": "V"}
